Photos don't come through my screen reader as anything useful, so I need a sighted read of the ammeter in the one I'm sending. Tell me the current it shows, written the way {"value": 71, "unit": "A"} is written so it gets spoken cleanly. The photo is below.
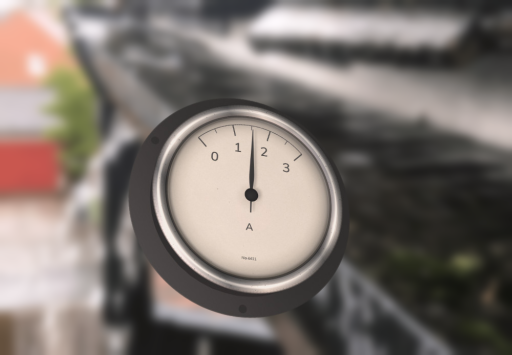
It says {"value": 1.5, "unit": "A"}
